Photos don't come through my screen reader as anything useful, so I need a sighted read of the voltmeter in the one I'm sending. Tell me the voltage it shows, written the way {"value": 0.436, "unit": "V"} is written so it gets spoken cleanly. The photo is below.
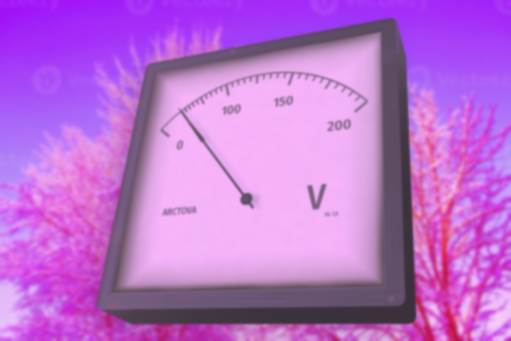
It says {"value": 50, "unit": "V"}
